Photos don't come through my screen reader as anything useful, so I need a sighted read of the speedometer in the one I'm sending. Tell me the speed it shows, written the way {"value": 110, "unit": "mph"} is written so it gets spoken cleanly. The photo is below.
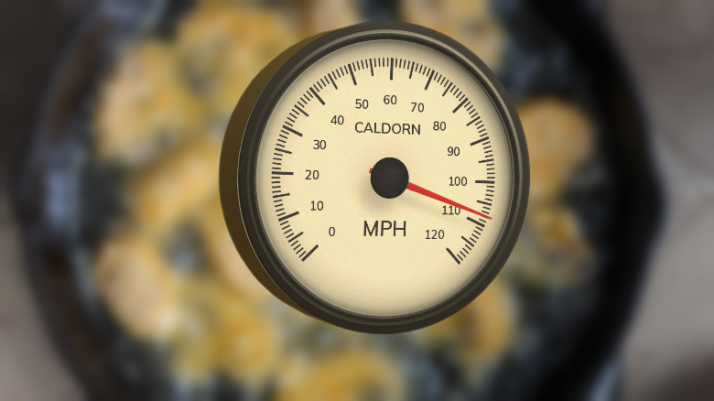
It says {"value": 108, "unit": "mph"}
